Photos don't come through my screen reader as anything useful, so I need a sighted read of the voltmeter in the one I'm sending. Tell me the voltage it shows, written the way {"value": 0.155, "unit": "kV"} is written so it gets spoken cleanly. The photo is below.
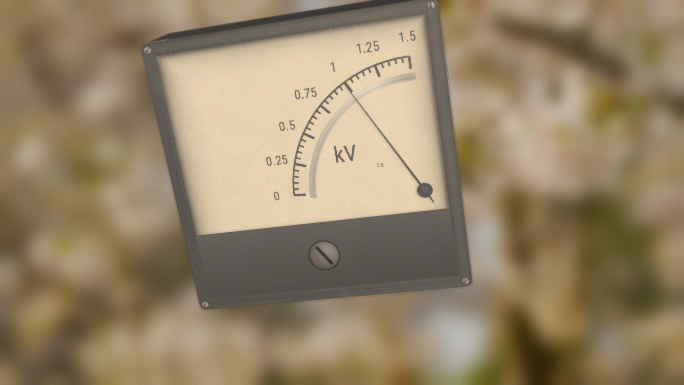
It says {"value": 1, "unit": "kV"}
